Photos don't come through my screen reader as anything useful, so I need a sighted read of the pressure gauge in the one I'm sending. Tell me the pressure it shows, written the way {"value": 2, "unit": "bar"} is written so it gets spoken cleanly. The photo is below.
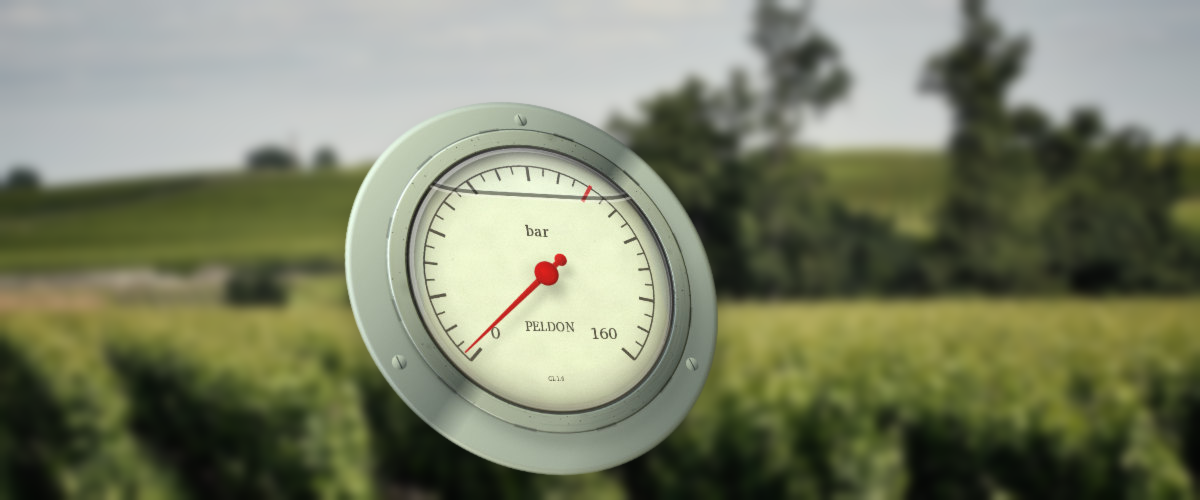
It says {"value": 2.5, "unit": "bar"}
